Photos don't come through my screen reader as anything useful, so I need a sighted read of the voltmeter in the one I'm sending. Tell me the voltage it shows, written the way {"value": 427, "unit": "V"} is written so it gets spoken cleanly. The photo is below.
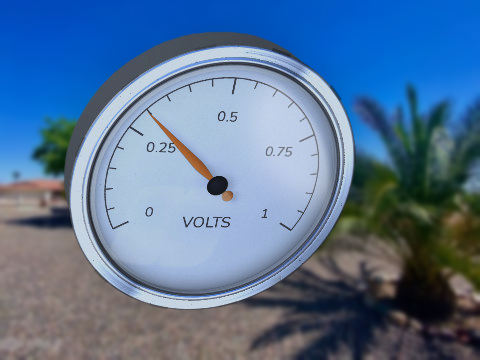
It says {"value": 0.3, "unit": "V"}
